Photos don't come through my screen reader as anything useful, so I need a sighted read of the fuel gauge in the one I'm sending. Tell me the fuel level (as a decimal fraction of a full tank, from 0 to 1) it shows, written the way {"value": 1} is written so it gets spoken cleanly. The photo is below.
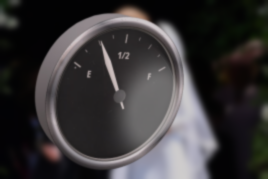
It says {"value": 0.25}
